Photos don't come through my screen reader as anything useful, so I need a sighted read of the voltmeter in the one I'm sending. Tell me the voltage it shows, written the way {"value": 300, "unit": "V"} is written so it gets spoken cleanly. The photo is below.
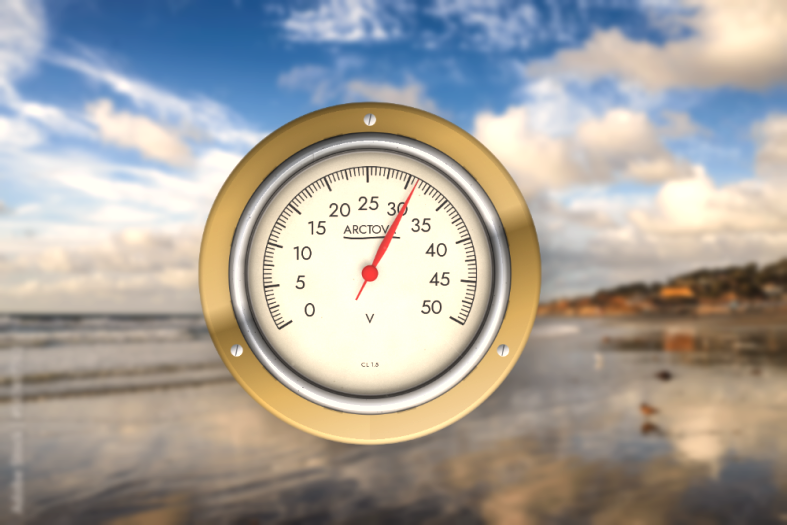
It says {"value": 31, "unit": "V"}
